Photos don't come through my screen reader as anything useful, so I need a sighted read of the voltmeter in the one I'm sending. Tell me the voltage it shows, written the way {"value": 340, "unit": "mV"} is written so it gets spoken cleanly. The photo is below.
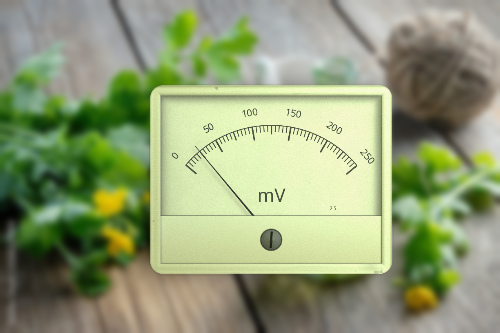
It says {"value": 25, "unit": "mV"}
